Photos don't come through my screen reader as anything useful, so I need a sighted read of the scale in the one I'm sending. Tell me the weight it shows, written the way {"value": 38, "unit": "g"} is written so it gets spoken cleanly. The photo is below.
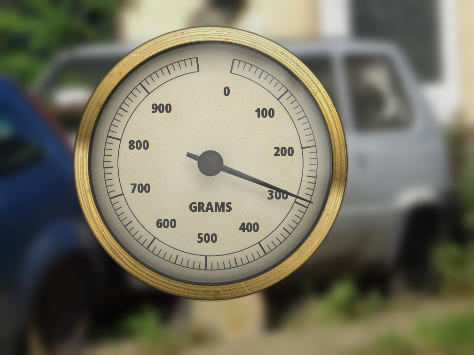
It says {"value": 290, "unit": "g"}
